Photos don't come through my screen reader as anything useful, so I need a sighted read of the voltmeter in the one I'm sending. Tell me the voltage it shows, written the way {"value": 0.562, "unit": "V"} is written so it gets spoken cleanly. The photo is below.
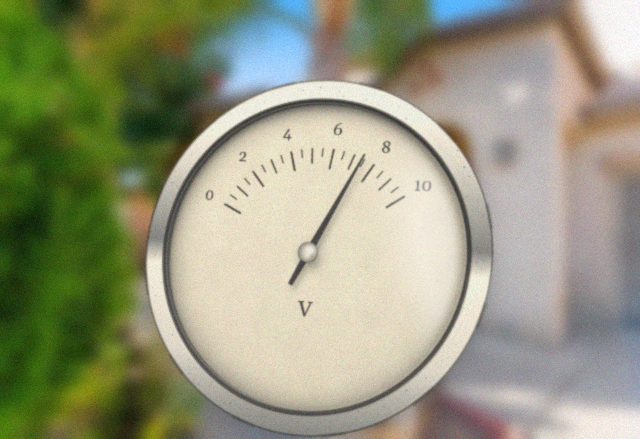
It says {"value": 7.5, "unit": "V"}
